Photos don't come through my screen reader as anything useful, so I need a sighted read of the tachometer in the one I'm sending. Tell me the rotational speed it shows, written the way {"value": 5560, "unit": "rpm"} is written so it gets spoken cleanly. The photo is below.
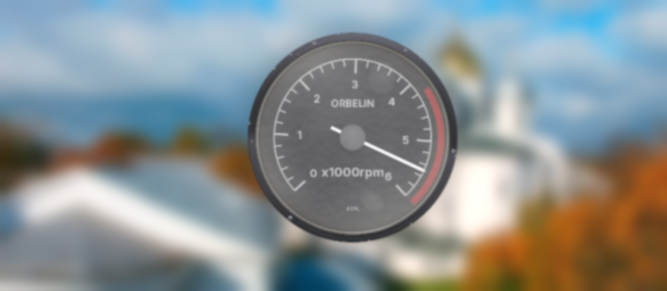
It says {"value": 5500, "unit": "rpm"}
